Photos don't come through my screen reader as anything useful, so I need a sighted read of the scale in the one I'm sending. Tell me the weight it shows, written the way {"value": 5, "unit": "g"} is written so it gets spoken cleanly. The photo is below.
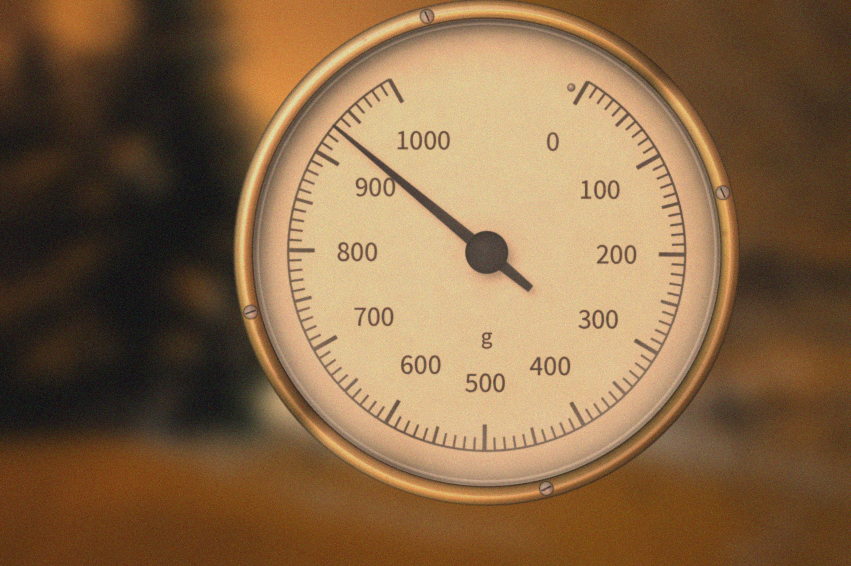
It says {"value": 930, "unit": "g"}
